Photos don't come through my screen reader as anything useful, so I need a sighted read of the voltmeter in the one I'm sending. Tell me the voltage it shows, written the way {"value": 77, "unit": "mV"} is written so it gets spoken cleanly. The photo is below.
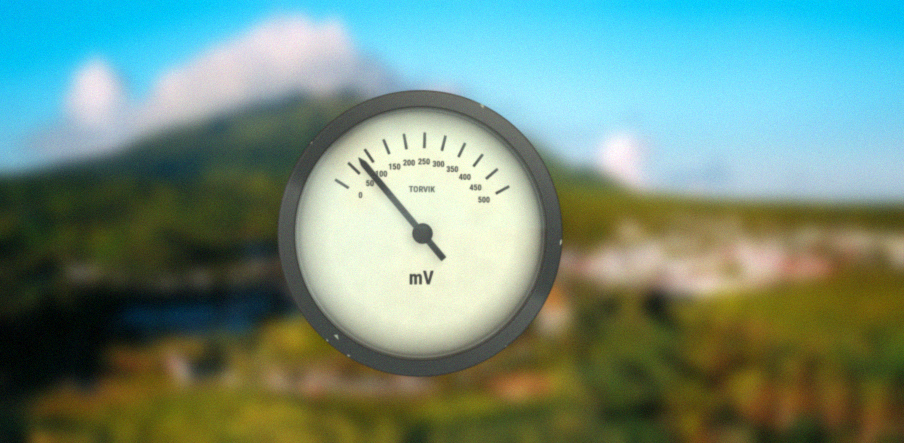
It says {"value": 75, "unit": "mV"}
